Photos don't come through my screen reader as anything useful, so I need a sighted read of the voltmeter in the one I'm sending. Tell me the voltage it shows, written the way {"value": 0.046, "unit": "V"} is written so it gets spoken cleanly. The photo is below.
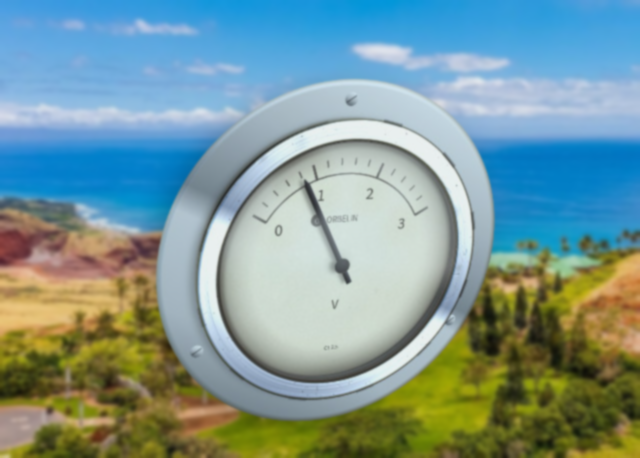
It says {"value": 0.8, "unit": "V"}
